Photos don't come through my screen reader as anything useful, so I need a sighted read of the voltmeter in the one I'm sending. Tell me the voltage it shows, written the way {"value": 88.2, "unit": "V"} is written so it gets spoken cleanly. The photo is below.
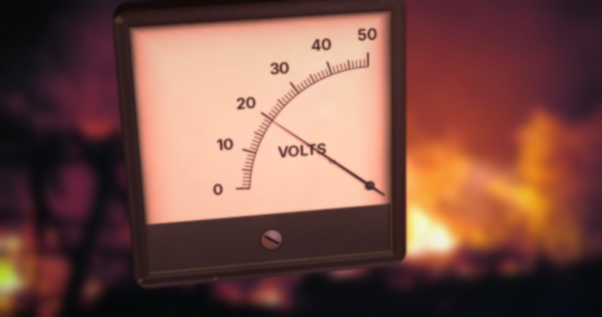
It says {"value": 20, "unit": "V"}
